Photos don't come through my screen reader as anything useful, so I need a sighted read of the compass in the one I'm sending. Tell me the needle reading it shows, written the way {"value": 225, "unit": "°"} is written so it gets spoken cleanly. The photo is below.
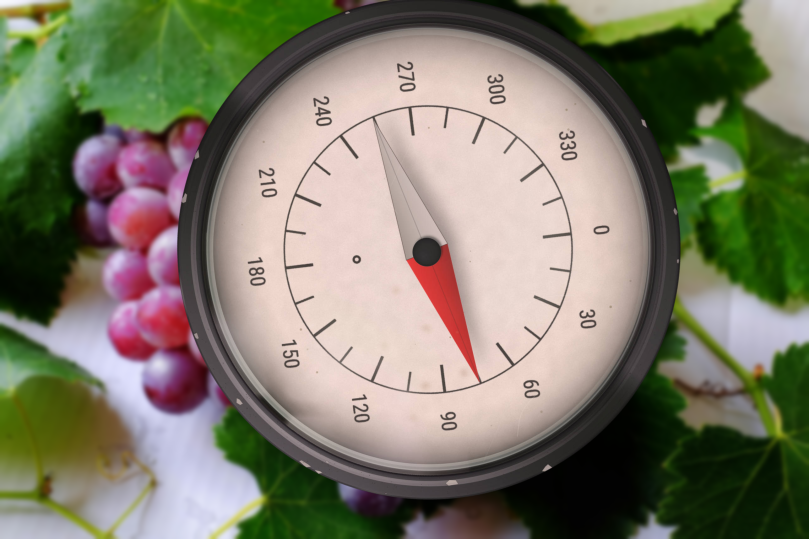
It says {"value": 75, "unit": "°"}
